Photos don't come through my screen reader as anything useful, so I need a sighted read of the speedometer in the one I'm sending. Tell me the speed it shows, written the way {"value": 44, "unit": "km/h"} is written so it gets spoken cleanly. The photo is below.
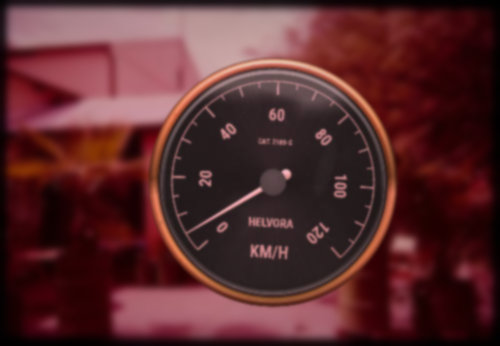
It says {"value": 5, "unit": "km/h"}
